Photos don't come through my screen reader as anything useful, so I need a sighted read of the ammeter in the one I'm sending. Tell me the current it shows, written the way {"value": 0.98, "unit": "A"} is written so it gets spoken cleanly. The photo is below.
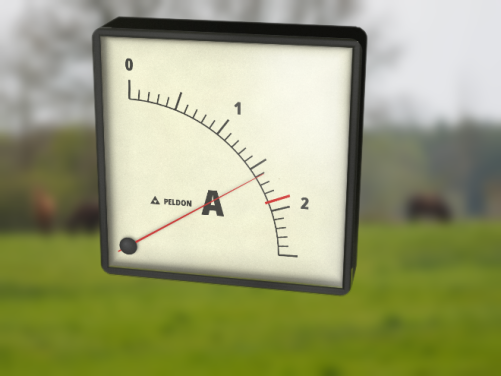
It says {"value": 1.6, "unit": "A"}
